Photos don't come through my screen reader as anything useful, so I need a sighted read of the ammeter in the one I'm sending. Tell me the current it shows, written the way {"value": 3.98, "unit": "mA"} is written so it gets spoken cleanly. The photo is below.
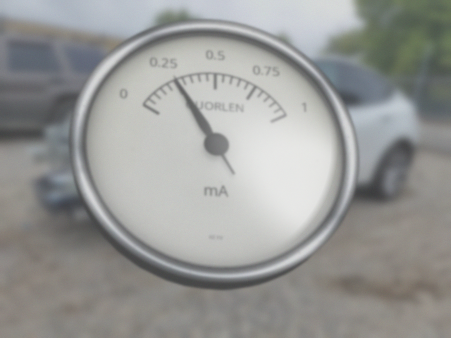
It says {"value": 0.25, "unit": "mA"}
